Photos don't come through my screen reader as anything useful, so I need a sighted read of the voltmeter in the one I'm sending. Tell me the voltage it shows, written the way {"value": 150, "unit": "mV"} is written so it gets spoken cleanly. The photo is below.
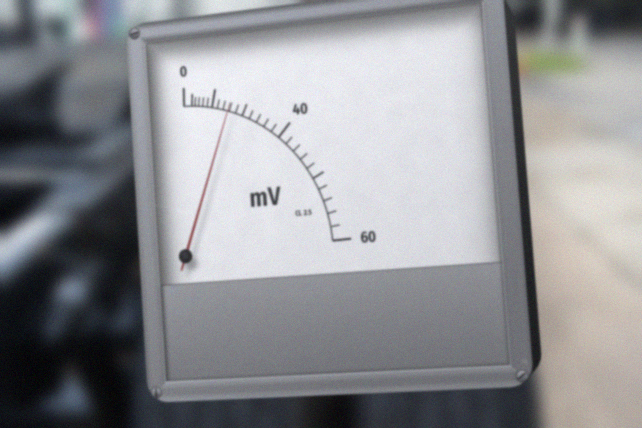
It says {"value": 26, "unit": "mV"}
